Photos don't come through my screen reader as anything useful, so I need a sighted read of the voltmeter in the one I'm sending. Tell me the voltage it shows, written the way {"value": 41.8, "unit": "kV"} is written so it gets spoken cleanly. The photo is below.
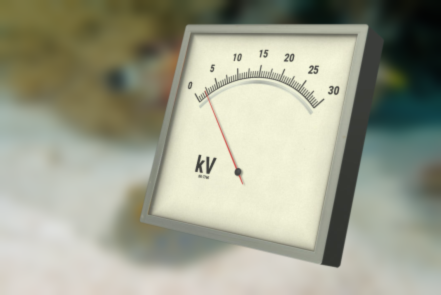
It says {"value": 2.5, "unit": "kV"}
